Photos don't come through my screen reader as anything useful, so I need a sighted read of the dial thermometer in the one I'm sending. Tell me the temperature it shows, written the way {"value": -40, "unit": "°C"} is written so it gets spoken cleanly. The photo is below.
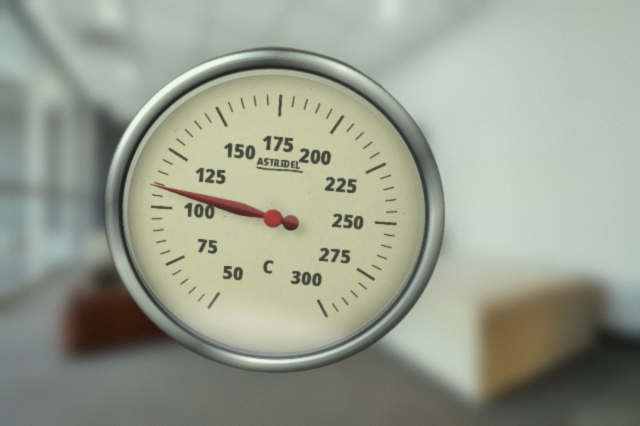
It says {"value": 110, "unit": "°C"}
